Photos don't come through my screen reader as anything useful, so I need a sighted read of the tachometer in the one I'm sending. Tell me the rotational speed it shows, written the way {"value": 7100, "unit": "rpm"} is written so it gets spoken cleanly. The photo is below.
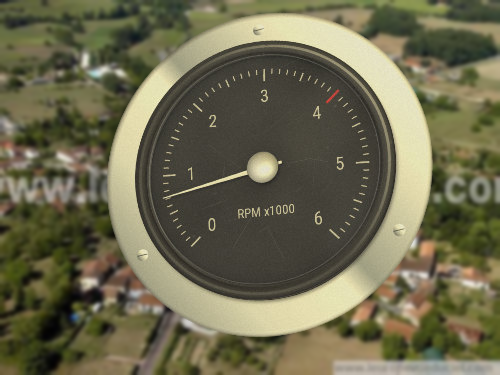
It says {"value": 700, "unit": "rpm"}
